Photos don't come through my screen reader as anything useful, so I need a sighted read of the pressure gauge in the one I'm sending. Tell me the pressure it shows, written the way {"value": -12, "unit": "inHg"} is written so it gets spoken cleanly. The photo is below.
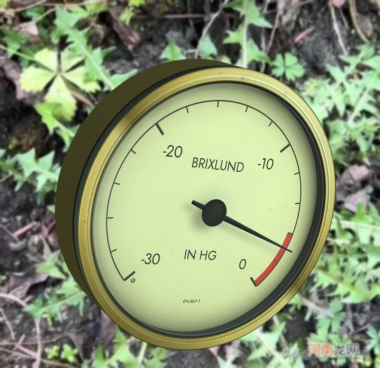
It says {"value": -3, "unit": "inHg"}
